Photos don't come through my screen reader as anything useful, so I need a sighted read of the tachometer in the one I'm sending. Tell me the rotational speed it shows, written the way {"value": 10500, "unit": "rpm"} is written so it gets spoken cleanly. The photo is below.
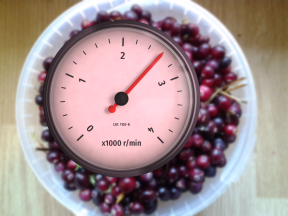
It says {"value": 2600, "unit": "rpm"}
